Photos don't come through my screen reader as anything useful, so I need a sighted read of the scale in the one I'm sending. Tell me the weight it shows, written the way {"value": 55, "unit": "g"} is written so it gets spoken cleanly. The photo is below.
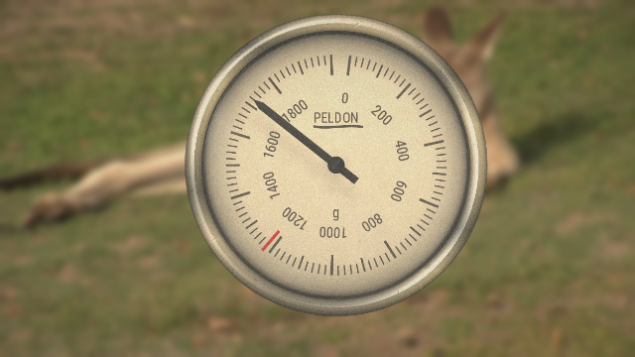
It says {"value": 1720, "unit": "g"}
